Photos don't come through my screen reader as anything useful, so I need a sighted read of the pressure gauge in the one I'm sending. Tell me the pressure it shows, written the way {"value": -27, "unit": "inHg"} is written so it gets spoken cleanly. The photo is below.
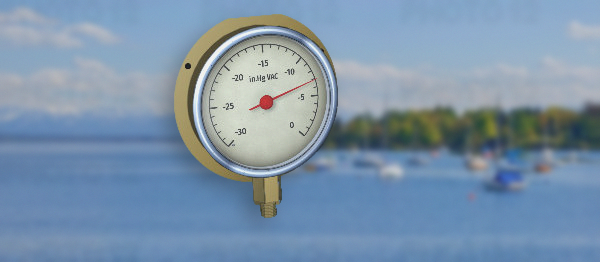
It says {"value": -7, "unit": "inHg"}
